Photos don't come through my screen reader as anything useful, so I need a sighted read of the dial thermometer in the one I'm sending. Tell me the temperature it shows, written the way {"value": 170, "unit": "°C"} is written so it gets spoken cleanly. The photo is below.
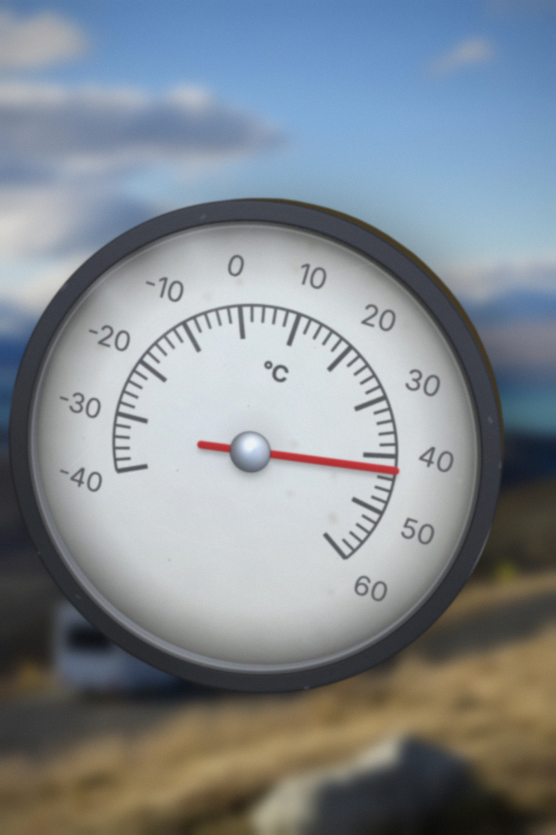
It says {"value": 42, "unit": "°C"}
